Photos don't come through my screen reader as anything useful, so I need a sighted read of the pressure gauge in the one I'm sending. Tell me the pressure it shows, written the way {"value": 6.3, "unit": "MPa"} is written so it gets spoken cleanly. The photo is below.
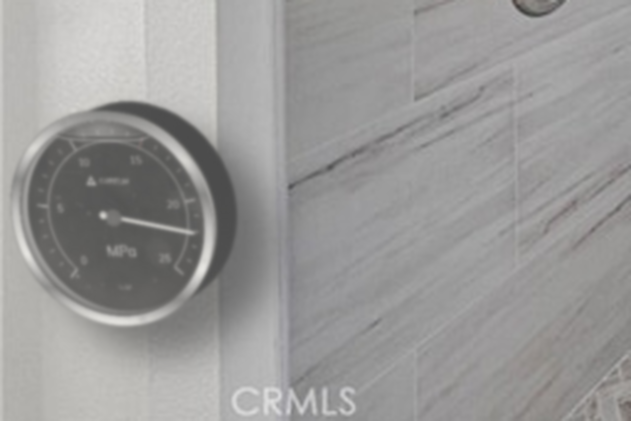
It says {"value": 22, "unit": "MPa"}
